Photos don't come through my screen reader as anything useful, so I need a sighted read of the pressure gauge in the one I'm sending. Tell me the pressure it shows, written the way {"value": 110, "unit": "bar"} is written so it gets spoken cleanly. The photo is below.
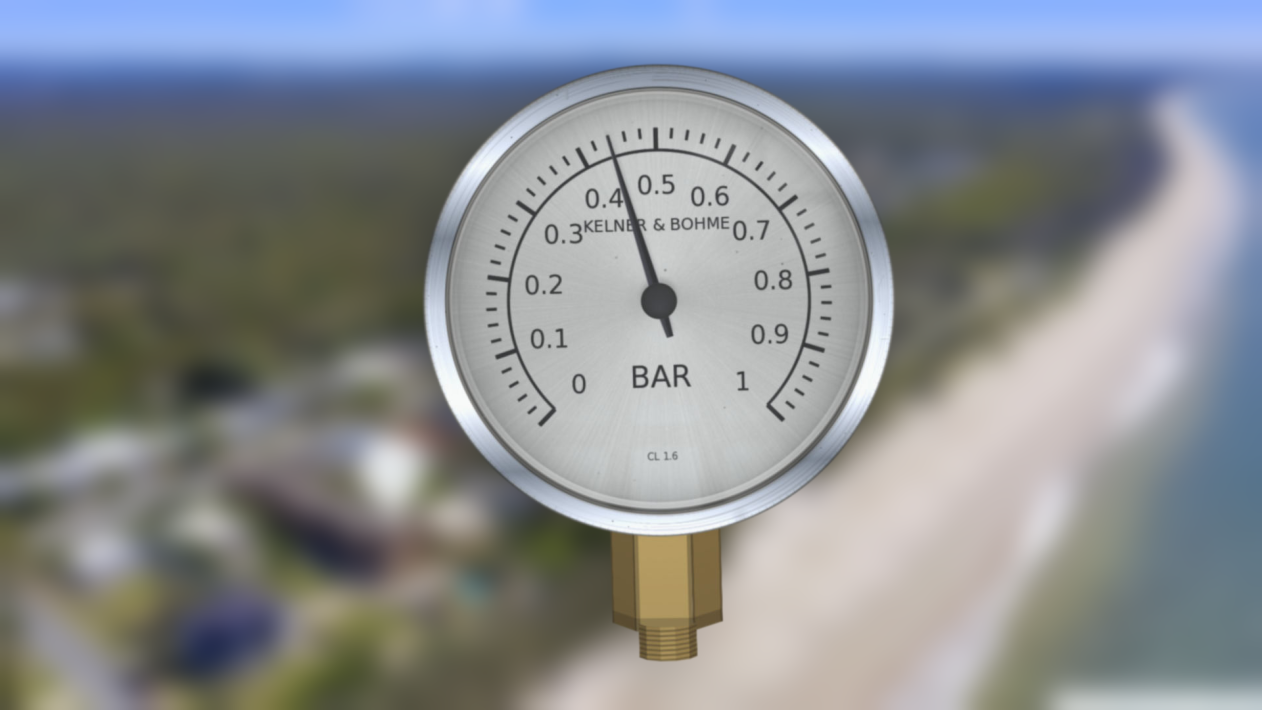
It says {"value": 0.44, "unit": "bar"}
